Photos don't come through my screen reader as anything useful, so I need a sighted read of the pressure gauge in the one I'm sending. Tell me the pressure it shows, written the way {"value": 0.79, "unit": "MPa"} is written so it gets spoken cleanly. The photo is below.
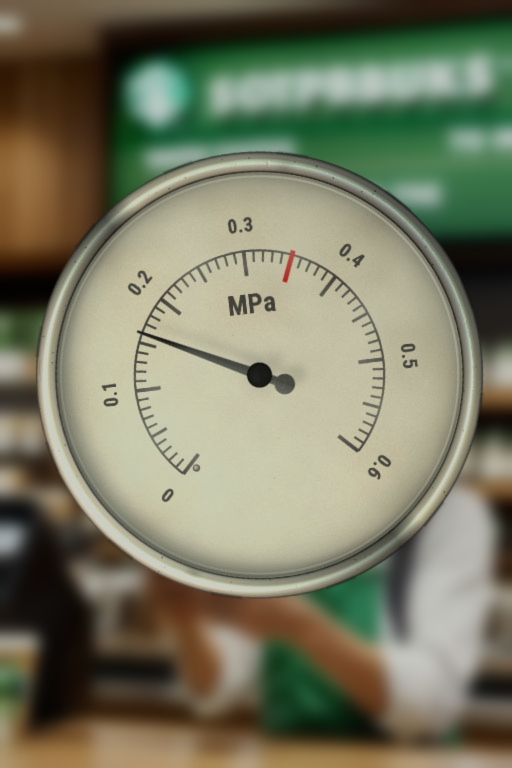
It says {"value": 0.16, "unit": "MPa"}
